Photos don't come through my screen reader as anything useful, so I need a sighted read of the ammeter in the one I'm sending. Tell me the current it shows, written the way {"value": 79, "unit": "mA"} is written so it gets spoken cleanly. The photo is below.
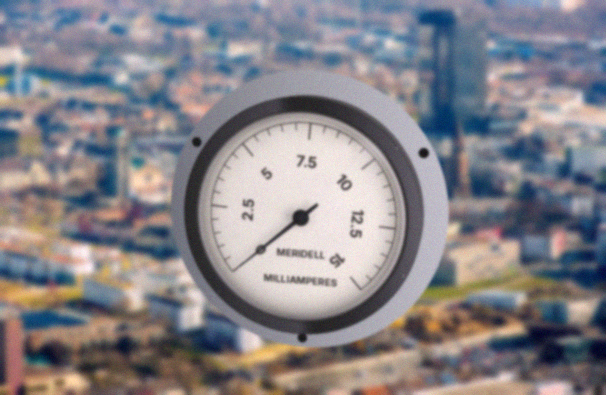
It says {"value": 0, "unit": "mA"}
